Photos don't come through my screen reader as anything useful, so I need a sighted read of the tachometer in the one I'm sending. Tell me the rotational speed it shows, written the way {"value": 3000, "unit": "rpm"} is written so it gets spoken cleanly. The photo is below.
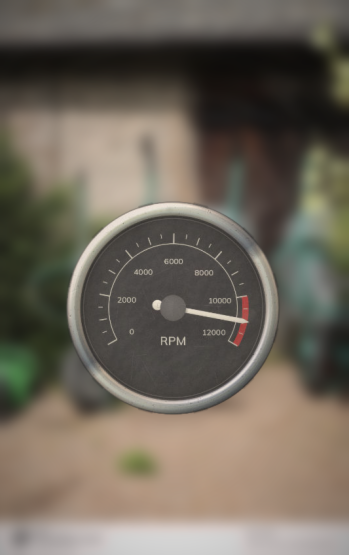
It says {"value": 11000, "unit": "rpm"}
